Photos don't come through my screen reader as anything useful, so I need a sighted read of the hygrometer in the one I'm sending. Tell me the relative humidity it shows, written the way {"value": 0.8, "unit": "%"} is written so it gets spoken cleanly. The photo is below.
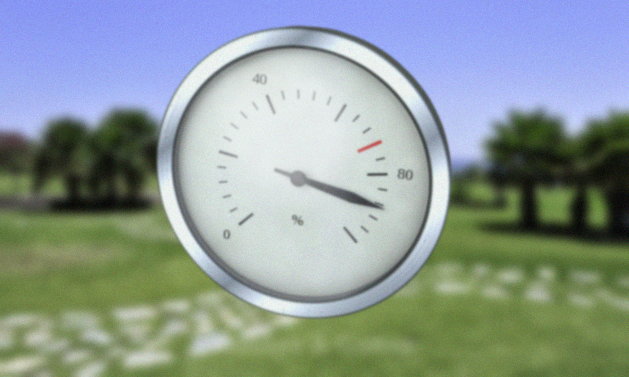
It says {"value": 88, "unit": "%"}
